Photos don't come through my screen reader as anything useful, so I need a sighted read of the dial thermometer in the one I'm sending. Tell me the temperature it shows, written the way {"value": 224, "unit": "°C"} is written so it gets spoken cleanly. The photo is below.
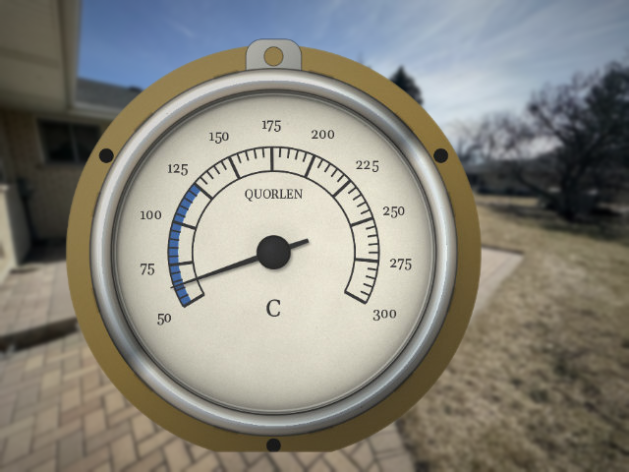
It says {"value": 62.5, "unit": "°C"}
